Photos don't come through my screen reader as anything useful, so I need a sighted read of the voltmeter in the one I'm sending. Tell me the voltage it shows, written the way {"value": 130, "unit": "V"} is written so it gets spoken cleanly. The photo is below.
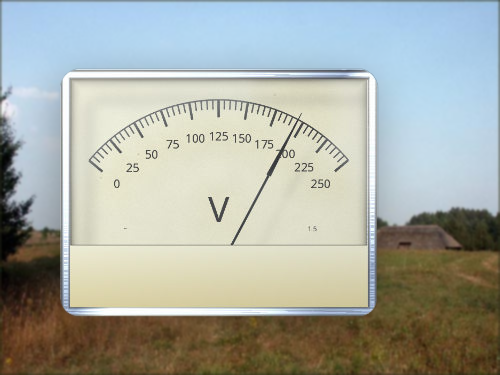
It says {"value": 195, "unit": "V"}
